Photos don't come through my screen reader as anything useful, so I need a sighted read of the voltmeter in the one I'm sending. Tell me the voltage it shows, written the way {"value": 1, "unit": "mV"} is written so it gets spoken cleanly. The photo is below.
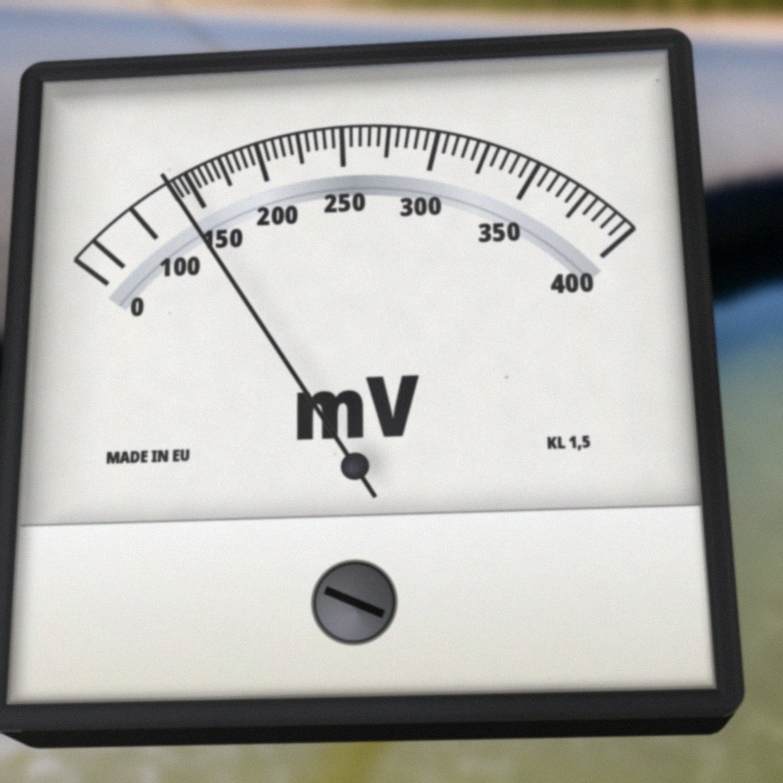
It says {"value": 135, "unit": "mV"}
